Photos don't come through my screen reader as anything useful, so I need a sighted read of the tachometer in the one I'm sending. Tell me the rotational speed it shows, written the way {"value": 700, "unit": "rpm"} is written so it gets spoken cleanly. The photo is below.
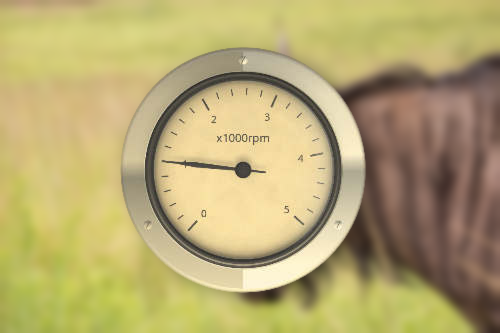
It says {"value": 1000, "unit": "rpm"}
